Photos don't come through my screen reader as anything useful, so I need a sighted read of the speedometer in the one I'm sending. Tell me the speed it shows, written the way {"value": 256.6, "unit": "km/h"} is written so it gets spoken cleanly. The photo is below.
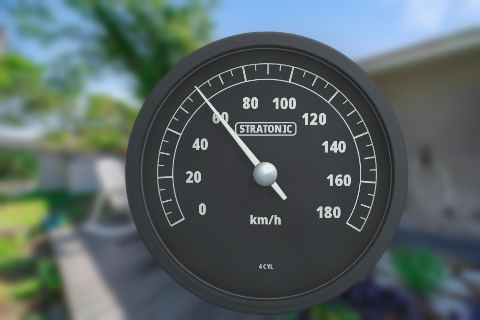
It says {"value": 60, "unit": "km/h"}
